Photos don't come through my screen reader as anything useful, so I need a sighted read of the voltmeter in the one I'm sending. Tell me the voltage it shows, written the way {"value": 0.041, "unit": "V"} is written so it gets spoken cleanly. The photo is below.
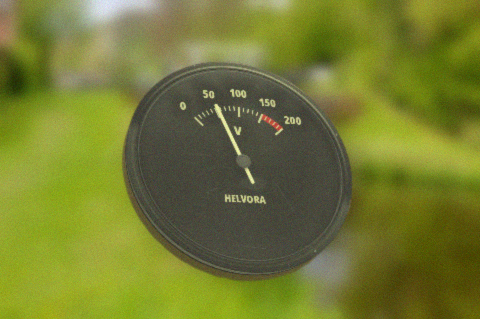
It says {"value": 50, "unit": "V"}
